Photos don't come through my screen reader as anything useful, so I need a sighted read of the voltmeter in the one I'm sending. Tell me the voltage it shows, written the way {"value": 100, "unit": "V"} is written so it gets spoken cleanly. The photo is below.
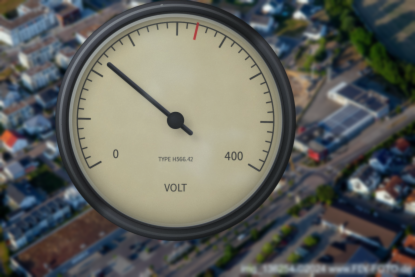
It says {"value": 115, "unit": "V"}
